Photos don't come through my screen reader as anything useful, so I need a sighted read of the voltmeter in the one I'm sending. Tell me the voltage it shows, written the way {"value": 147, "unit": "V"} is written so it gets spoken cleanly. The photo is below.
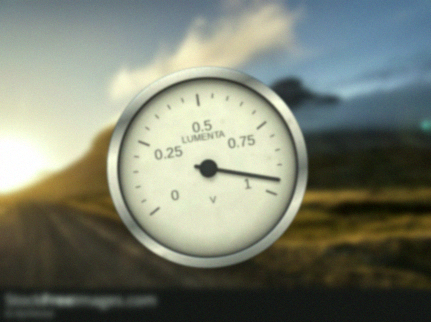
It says {"value": 0.95, "unit": "V"}
